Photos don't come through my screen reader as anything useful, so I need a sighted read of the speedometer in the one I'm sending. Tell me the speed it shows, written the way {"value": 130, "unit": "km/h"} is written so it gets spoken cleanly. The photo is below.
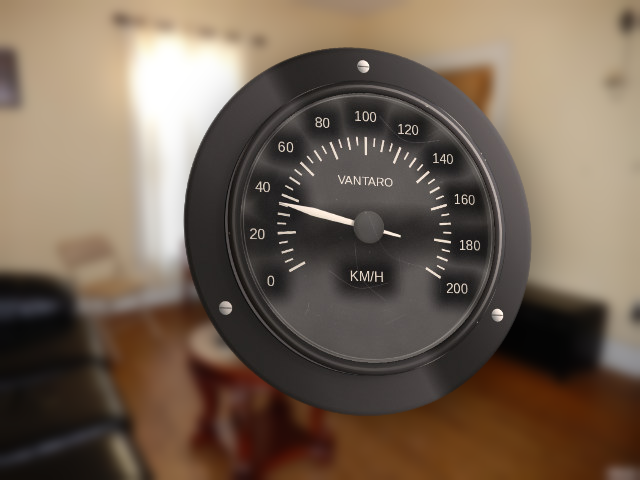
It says {"value": 35, "unit": "km/h"}
